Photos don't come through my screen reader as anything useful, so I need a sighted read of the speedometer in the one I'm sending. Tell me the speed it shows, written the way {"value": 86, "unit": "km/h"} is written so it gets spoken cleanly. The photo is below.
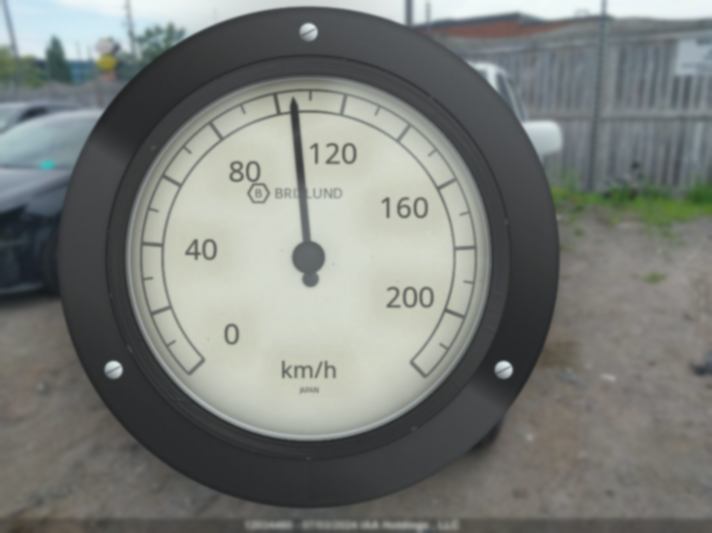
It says {"value": 105, "unit": "km/h"}
